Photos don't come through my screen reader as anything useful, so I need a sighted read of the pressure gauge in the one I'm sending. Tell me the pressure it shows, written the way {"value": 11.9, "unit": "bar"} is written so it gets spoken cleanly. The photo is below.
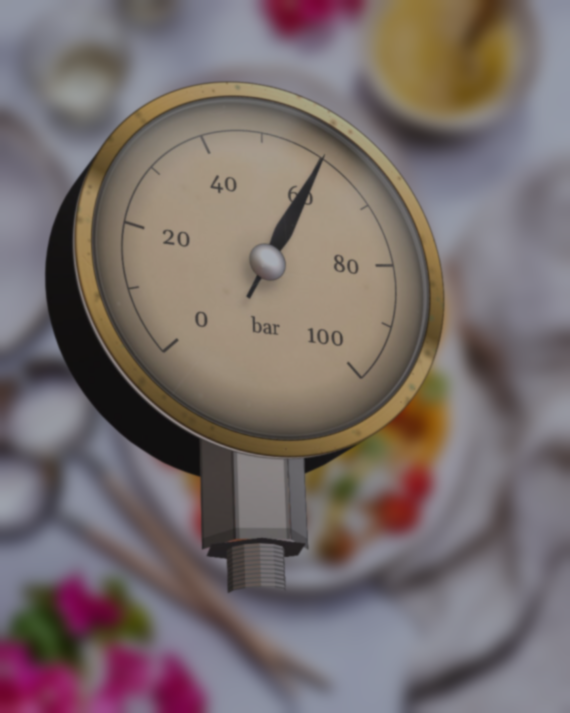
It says {"value": 60, "unit": "bar"}
